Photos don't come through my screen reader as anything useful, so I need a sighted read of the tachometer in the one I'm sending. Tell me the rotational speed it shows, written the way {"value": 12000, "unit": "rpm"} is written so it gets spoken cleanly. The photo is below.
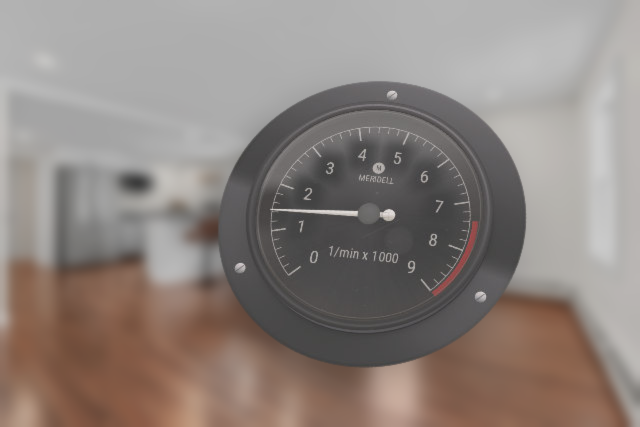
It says {"value": 1400, "unit": "rpm"}
